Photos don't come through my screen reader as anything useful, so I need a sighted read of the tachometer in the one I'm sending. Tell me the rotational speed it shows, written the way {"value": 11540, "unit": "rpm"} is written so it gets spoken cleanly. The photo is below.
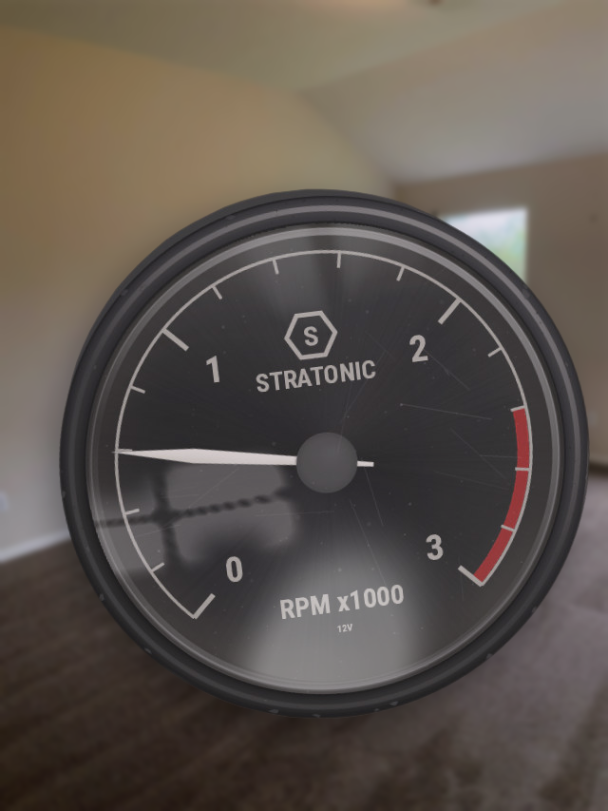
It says {"value": 600, "unit": "rpm"}
